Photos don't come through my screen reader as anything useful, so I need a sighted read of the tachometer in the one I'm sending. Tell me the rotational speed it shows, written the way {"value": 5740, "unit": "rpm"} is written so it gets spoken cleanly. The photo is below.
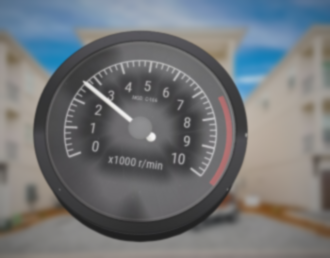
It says {"value": 2600, "unit": "rpm"}
